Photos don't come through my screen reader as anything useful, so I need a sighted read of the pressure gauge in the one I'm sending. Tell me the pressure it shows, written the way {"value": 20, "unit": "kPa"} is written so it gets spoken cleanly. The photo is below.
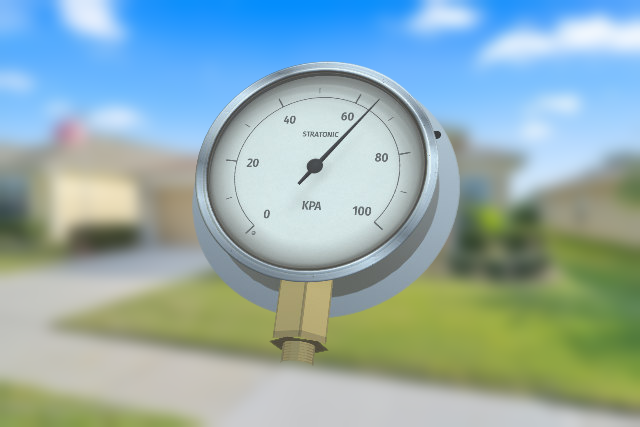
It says {"value": 65, "unit": "kPa"}
